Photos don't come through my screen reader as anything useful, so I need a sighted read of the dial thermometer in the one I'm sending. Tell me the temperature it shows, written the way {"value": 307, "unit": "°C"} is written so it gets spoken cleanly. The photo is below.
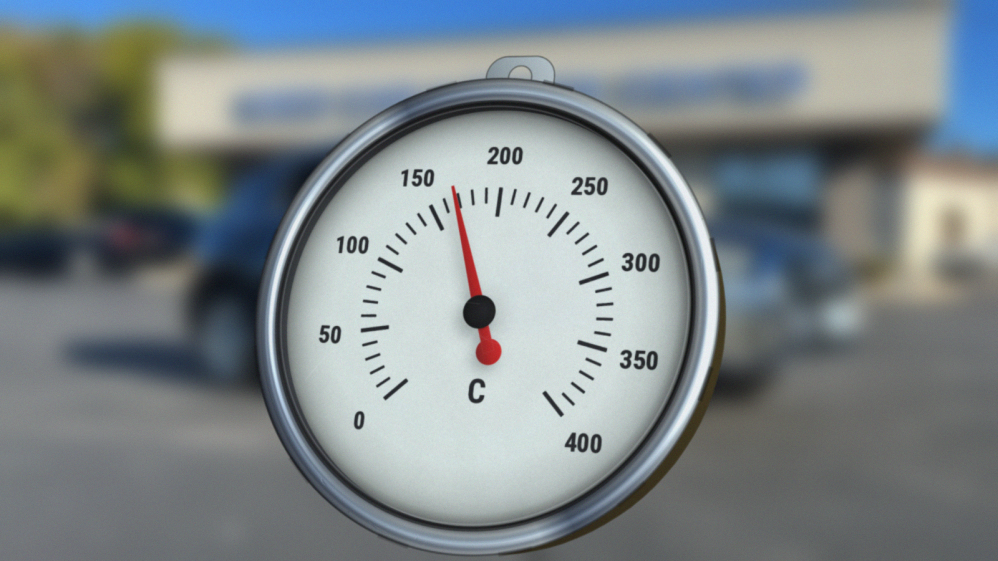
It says {"value": 170, "unit": "°C"}
